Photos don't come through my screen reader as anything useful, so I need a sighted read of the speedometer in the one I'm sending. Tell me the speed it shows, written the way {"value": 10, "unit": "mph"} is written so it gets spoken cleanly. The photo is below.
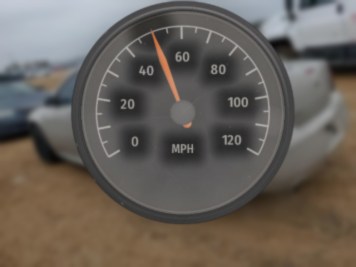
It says {"value": 50, "unit": "mph"}
